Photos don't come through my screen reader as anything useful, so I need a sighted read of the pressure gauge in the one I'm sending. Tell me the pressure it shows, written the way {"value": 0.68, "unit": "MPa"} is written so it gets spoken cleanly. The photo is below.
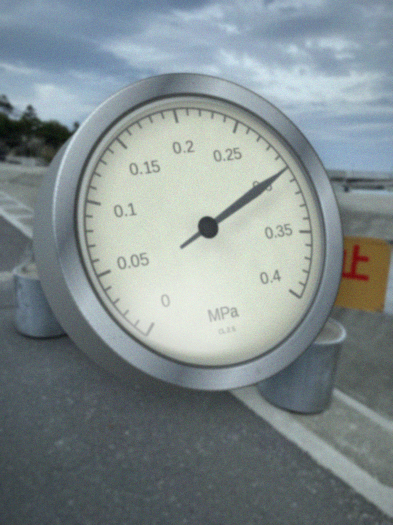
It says {"value": 0.3, "unit": "MPa"}
